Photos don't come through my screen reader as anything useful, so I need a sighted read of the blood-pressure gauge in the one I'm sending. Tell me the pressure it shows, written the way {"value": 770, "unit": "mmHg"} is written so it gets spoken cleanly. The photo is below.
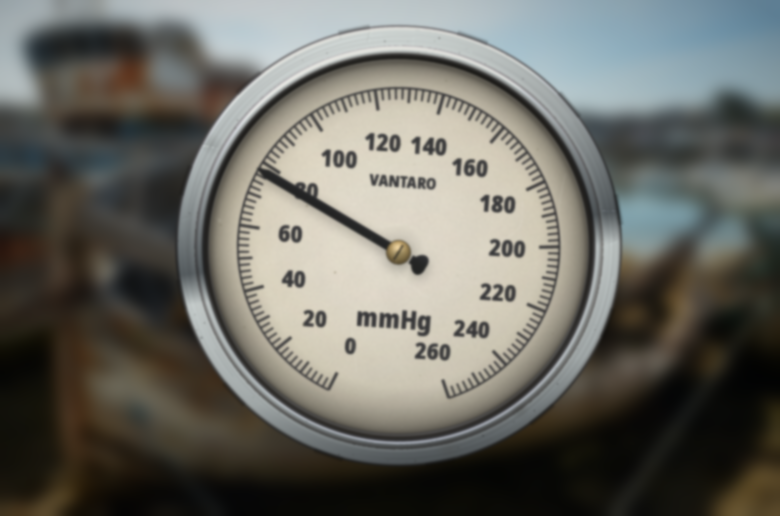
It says {"value": 78, "unit": "mmHg"}
